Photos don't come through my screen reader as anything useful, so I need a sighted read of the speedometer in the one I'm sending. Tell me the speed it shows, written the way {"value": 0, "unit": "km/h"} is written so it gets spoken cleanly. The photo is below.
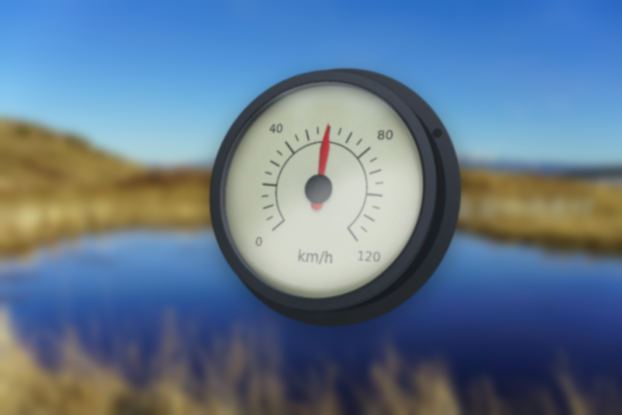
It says {"value": 60, "unit": "km/h"}
